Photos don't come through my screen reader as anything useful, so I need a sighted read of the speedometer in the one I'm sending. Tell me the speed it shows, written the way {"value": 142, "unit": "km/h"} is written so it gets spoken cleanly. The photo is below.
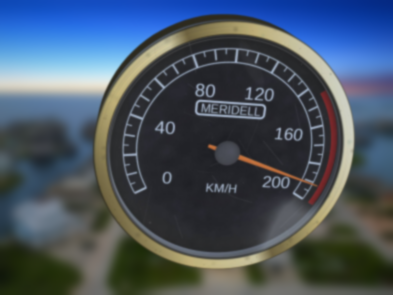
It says {"value": 190, "unit": "km/h"}
